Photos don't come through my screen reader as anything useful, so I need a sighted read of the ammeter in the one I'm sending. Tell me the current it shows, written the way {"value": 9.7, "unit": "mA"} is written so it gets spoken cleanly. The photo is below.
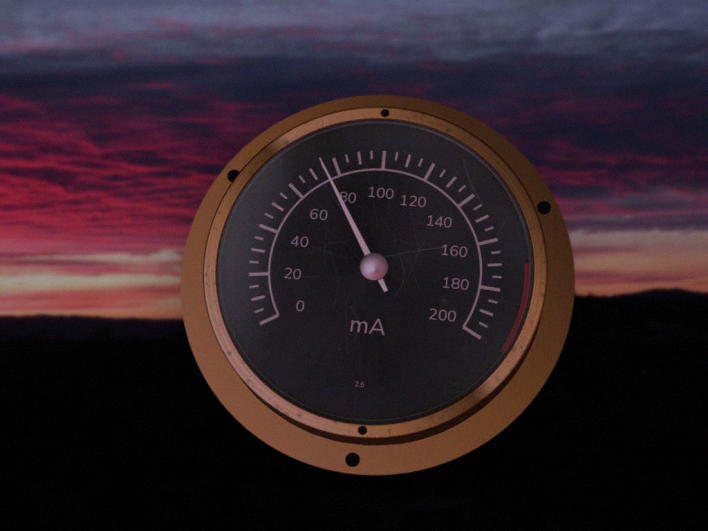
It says {"value": 75, "unit": "mA"}
